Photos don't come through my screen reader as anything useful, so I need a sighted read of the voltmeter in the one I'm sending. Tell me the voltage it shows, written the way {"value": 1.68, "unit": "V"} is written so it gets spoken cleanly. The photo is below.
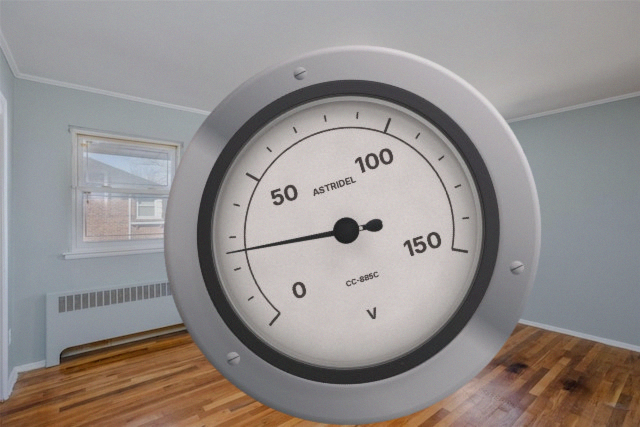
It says {"value": 25, "unit": "V"}
